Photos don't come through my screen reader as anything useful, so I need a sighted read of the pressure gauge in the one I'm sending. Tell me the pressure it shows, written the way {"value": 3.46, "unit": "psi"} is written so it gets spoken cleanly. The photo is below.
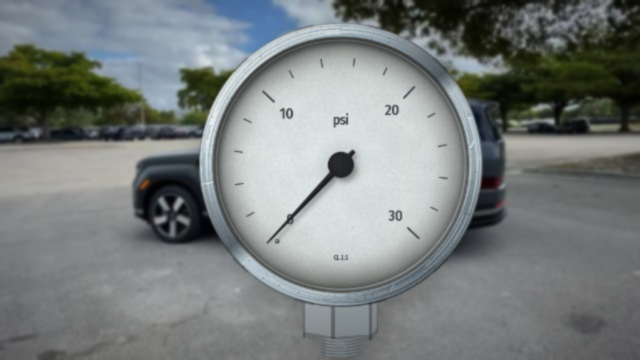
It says {"value": 0, "unit": "psi"}
